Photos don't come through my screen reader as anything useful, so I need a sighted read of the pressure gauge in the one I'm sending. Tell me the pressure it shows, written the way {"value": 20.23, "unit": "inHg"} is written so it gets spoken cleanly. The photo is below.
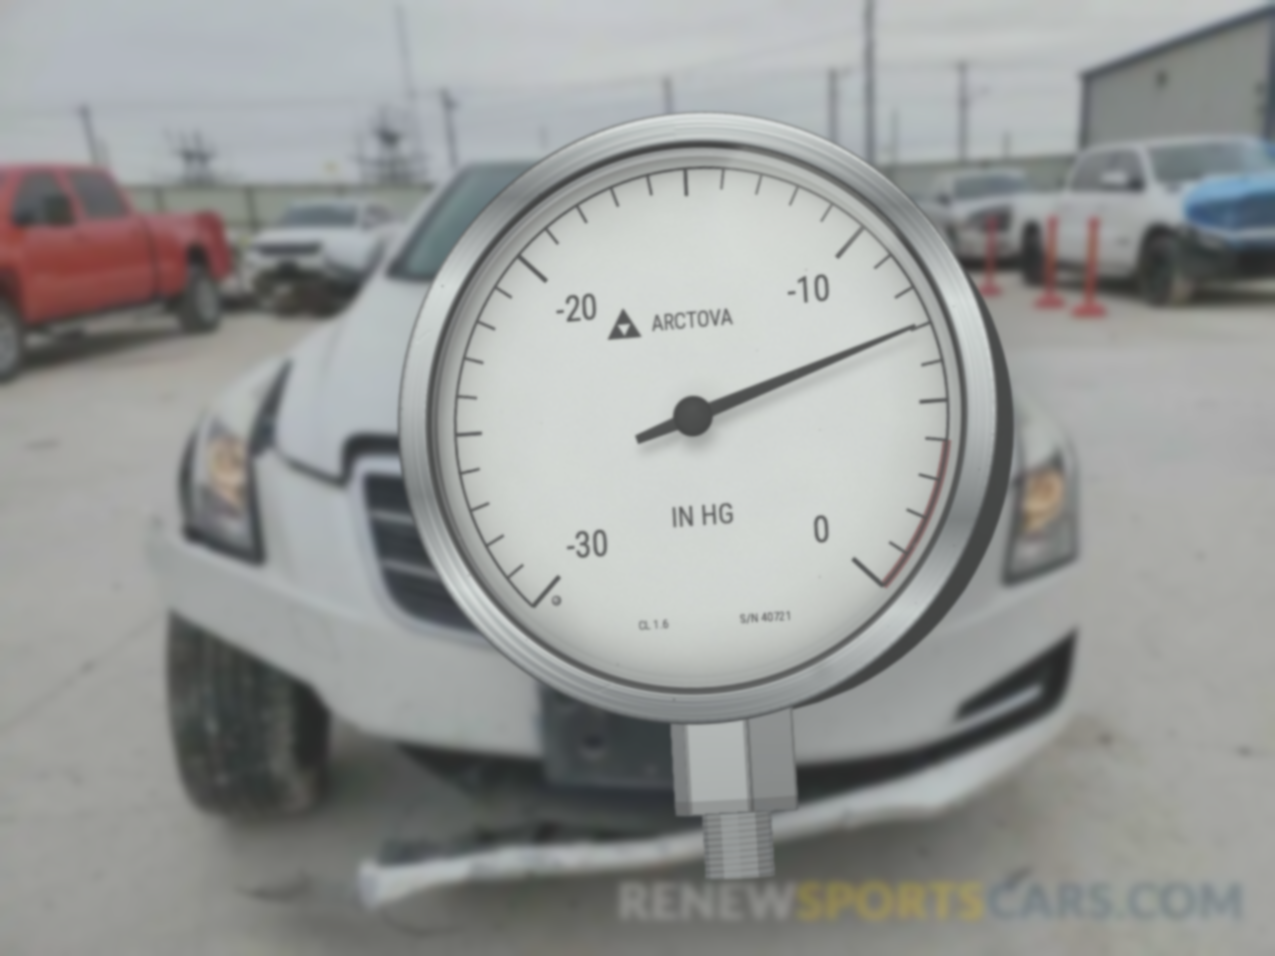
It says {"value": -7, "unit": "inHg"}
